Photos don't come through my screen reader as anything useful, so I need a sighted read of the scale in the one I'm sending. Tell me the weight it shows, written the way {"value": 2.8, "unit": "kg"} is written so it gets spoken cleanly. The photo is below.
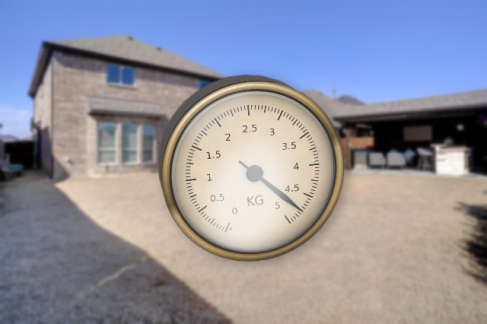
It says {"value": 4.75, "unit": "kg"}
